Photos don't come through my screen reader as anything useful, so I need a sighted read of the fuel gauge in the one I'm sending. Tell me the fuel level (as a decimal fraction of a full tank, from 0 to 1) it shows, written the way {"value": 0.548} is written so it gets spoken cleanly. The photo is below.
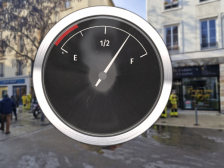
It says {"value": 0.75}
